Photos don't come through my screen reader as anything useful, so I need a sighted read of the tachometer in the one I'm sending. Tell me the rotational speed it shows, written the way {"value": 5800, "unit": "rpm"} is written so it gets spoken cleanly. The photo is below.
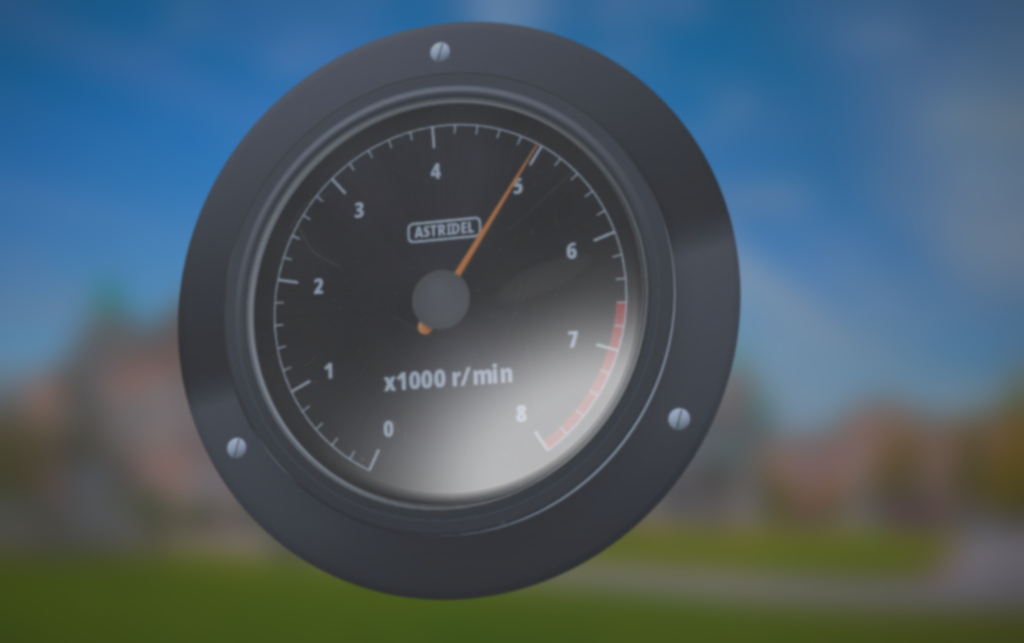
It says {"value": 5000, "unit": "rpm"}
